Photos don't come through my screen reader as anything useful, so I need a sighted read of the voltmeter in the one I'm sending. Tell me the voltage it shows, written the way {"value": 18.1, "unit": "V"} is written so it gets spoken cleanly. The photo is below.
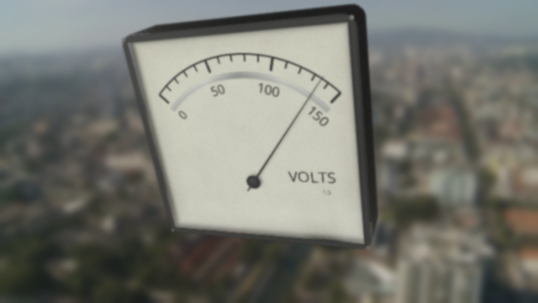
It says {"value": 135, "unit": "V"}
